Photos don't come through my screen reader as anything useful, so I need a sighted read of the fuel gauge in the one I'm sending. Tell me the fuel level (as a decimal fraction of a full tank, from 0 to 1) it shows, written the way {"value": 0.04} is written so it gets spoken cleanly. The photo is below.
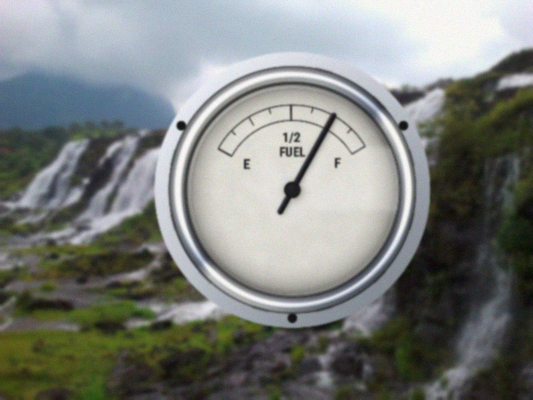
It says {"value": 0.75}
